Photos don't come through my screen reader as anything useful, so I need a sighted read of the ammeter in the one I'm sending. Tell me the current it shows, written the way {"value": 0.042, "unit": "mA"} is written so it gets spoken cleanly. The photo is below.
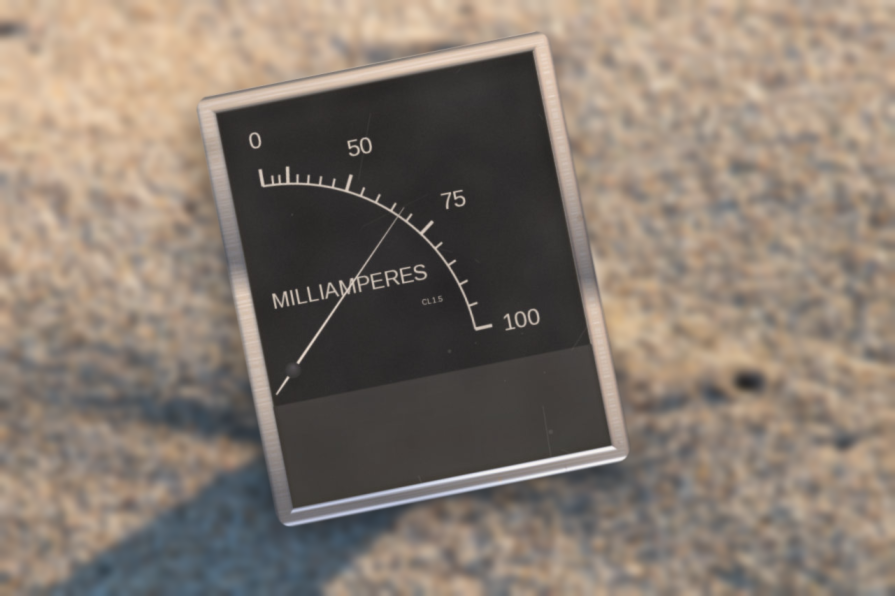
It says {"value": 67.5, "unit": "mA"}
